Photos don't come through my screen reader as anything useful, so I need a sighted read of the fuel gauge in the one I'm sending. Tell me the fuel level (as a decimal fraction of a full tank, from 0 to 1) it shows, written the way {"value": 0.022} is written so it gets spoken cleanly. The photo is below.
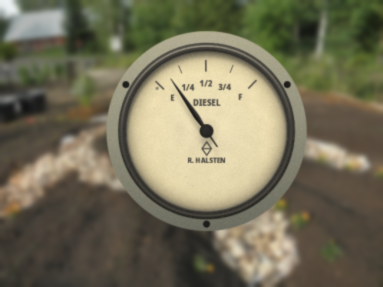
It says {"value": 0.125}
